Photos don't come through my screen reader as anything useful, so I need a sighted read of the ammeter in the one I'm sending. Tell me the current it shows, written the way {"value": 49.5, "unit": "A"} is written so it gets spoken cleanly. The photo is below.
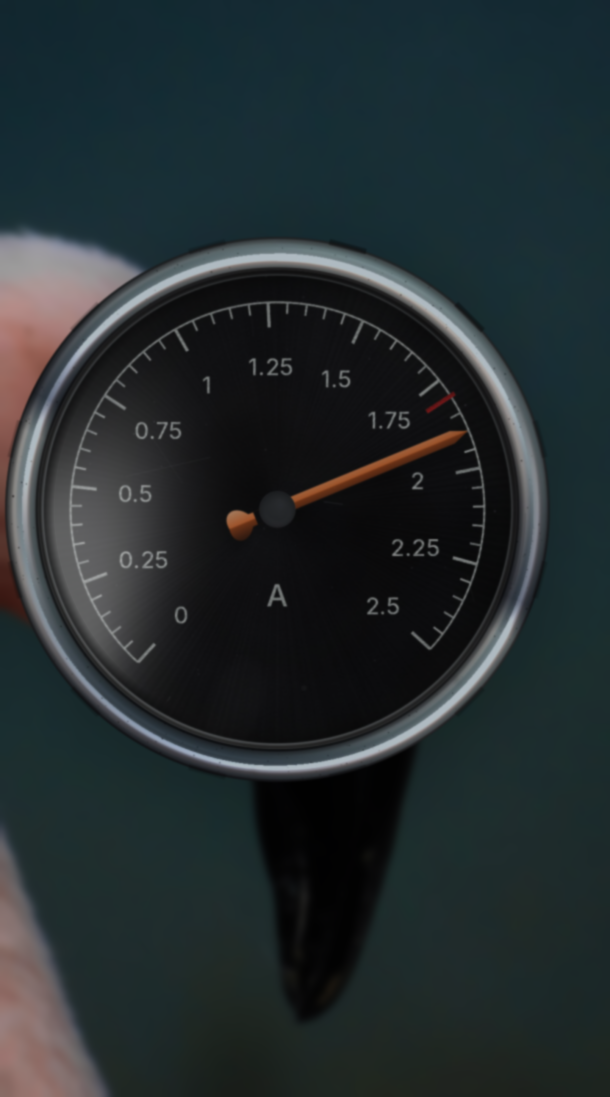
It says {"value": 1.9, "unit": "A"}
